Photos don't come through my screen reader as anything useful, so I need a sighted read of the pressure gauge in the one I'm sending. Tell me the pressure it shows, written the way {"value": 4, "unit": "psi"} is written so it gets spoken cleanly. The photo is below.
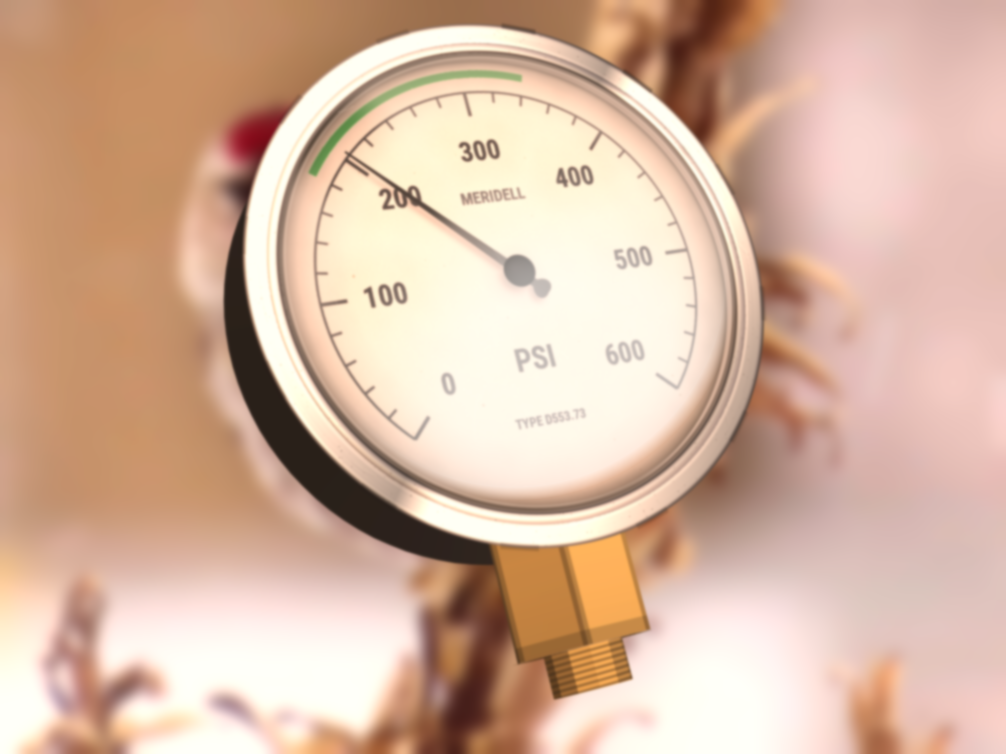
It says {"value": 200, "unit": "psi"}
